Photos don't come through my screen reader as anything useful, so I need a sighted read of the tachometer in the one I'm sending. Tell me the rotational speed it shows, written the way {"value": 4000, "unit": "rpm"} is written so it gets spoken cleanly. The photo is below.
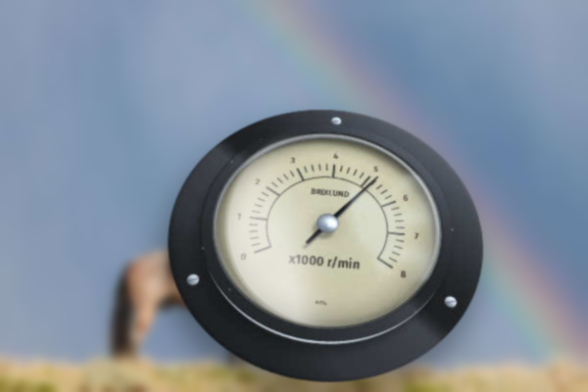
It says {"value": 5200, "unit": "rpm"}
